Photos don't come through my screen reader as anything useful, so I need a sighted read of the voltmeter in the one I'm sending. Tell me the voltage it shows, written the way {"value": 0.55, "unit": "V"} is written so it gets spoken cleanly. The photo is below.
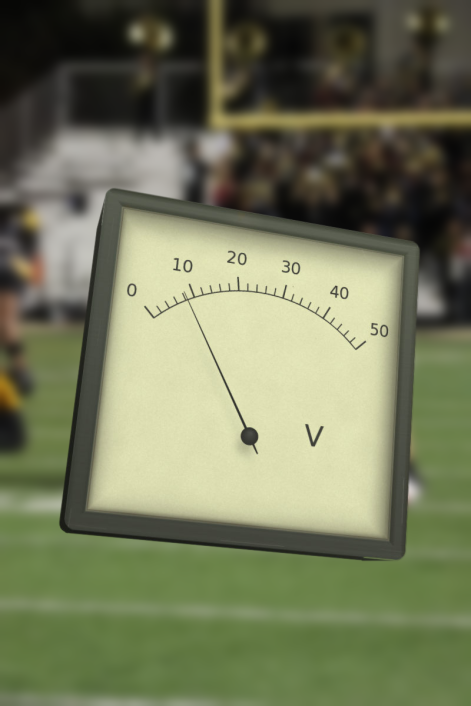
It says {"value": 8, "unit": "V"}
